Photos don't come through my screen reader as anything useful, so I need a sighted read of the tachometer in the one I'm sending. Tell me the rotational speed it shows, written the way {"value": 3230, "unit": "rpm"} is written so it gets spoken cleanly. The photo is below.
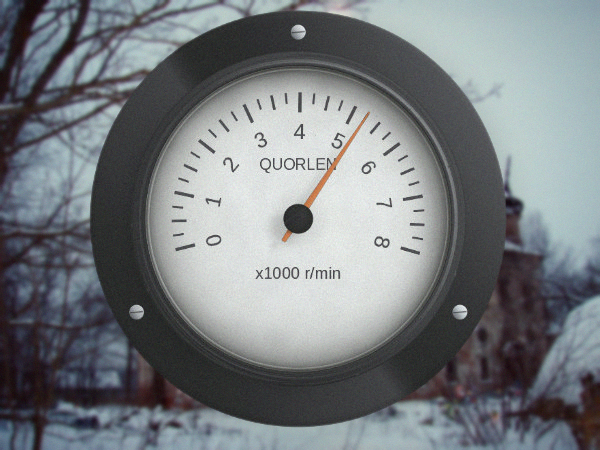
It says {"value": 5250, "unit": "rpm"}
